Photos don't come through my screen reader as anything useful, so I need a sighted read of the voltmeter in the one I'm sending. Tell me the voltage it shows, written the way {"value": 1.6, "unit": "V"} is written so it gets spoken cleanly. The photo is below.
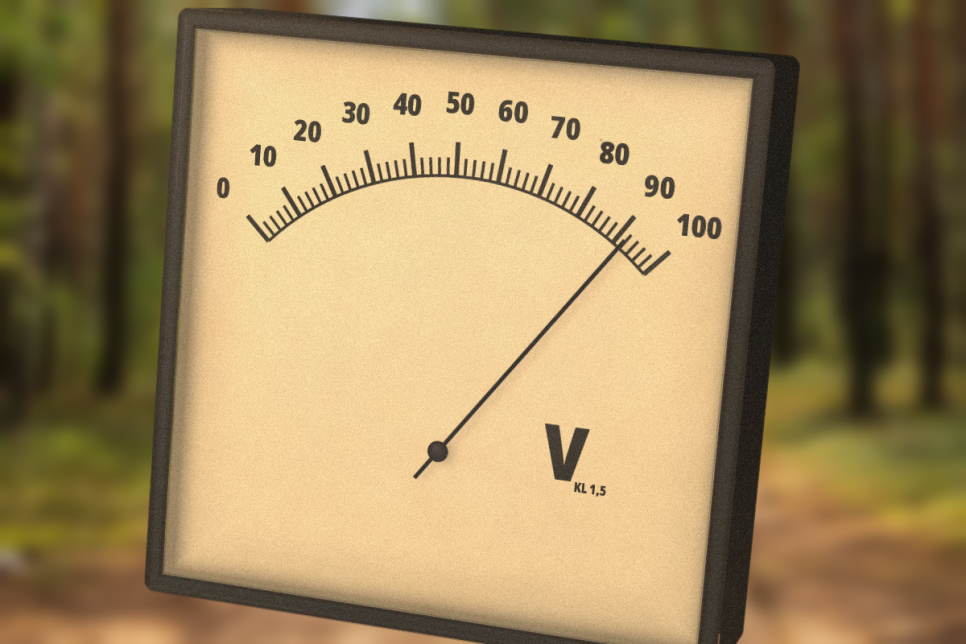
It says {"value": 92, "unit": "V"}
